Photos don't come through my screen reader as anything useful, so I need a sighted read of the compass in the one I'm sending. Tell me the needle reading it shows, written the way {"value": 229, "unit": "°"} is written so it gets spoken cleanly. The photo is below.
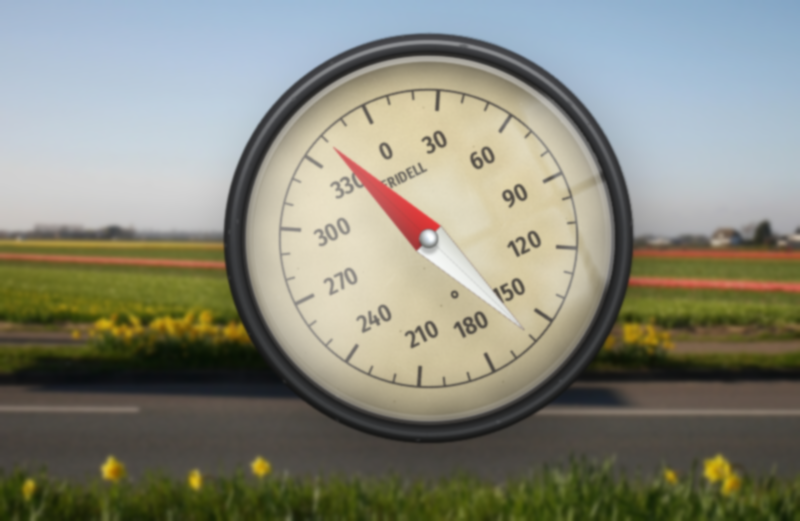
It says {"value": 340, "unit": "°"}
